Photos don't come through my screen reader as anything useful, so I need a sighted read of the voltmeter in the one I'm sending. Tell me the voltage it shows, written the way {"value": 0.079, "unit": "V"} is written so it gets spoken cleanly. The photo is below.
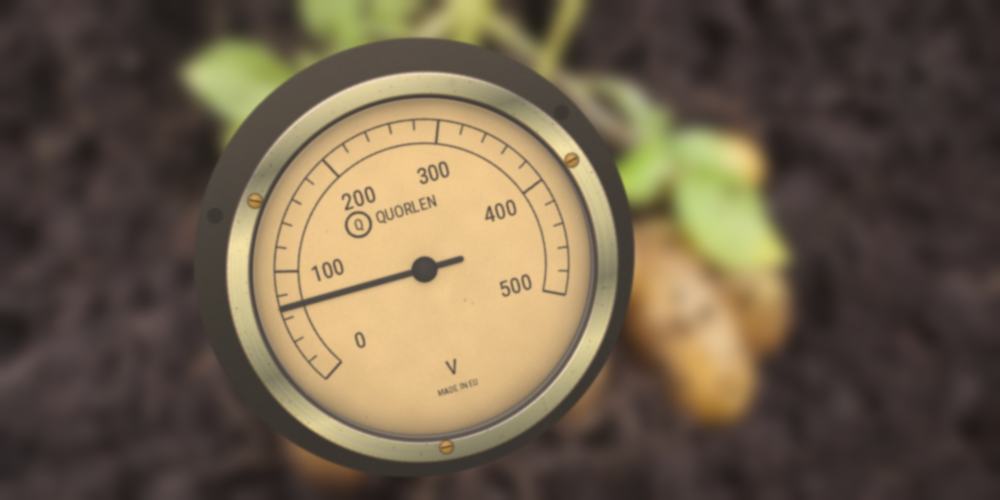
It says {"value": 70, "unit": "V"}
